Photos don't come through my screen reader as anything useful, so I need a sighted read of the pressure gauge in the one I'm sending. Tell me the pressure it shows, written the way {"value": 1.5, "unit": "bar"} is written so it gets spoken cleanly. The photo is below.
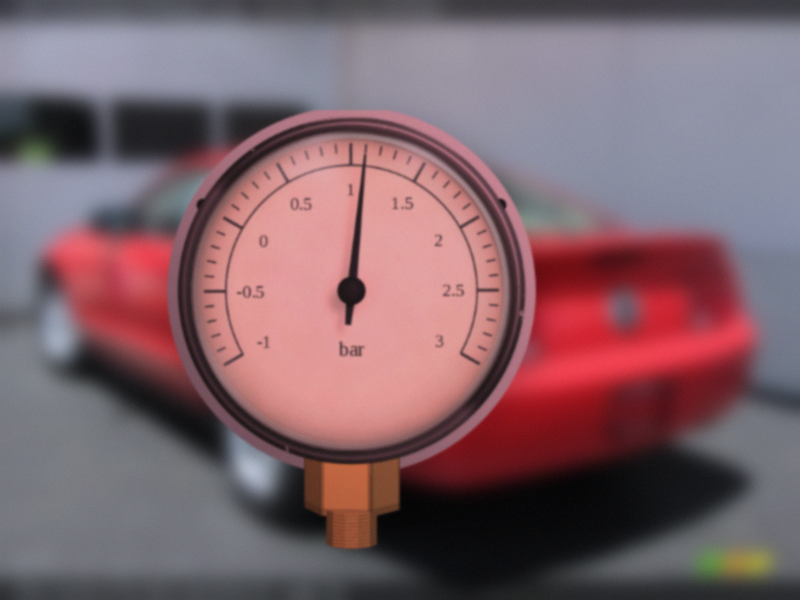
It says {"value": 1.1, "unit": "bar"}
